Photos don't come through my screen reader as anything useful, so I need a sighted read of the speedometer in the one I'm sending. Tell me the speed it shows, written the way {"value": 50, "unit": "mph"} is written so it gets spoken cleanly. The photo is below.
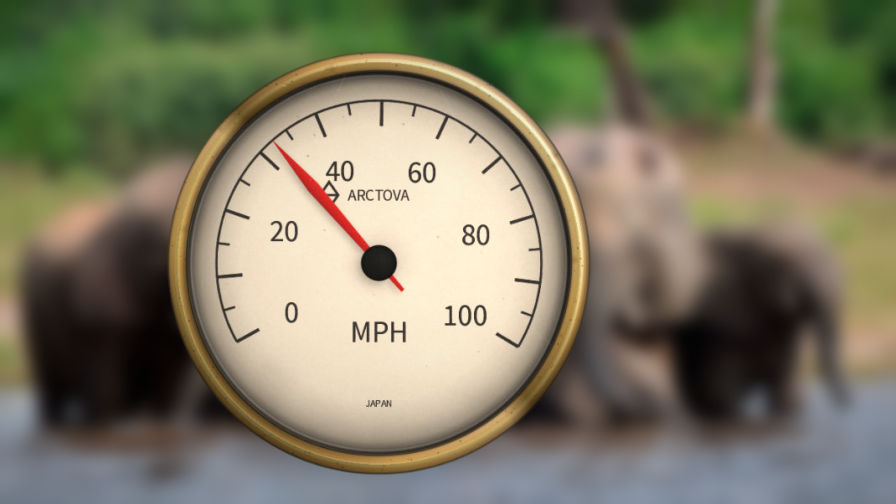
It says {"value": 32.5, "unit": "mph"}
